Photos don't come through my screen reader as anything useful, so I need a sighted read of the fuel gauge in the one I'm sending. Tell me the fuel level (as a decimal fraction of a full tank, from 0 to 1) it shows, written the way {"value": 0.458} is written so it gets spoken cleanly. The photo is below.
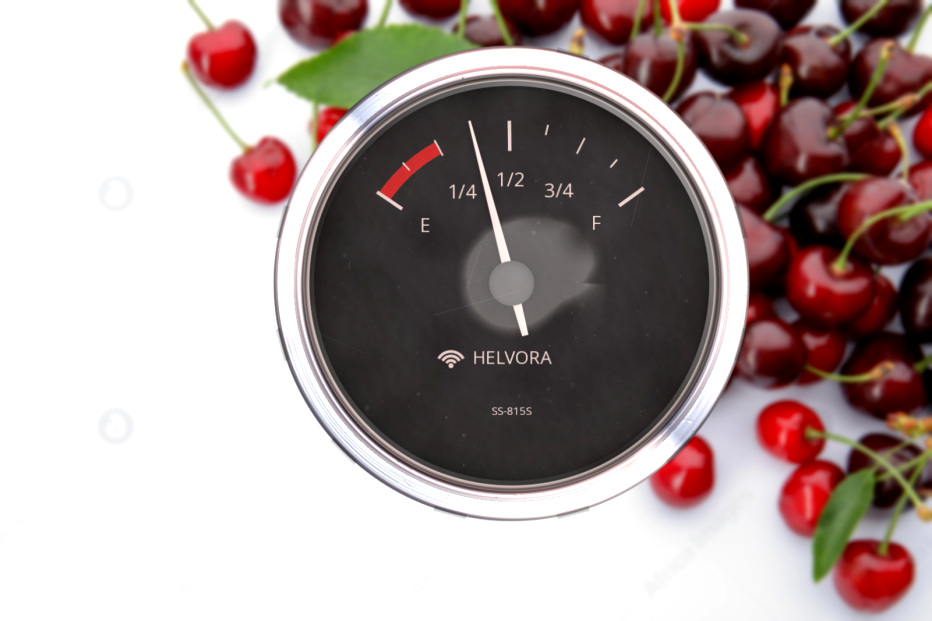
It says {"value": 0.375}
